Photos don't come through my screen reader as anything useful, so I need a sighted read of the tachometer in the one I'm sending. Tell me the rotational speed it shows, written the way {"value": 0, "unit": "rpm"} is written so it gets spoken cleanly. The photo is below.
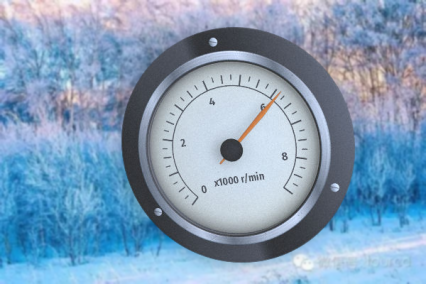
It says {"value": 6125, "unit": "rpm"}
